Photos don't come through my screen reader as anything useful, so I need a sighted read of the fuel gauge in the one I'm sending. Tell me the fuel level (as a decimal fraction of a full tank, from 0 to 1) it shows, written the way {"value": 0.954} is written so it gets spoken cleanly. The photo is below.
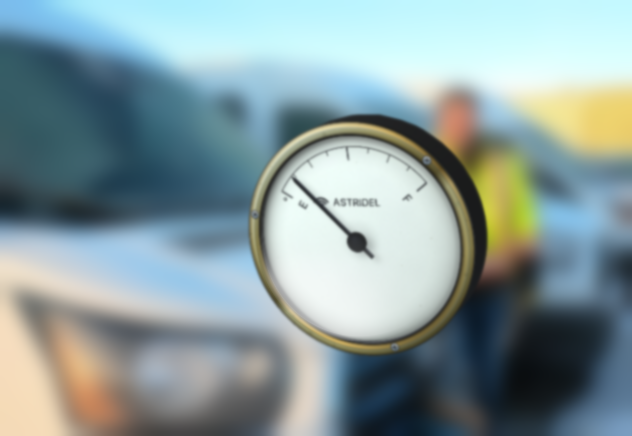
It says {"value": 0.125}
